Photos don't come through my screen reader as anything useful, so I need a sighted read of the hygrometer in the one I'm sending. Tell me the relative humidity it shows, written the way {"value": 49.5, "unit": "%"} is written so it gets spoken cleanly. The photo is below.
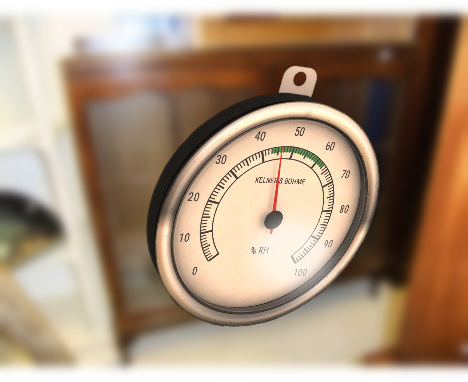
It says {"value": 45, "unit": "%"}
